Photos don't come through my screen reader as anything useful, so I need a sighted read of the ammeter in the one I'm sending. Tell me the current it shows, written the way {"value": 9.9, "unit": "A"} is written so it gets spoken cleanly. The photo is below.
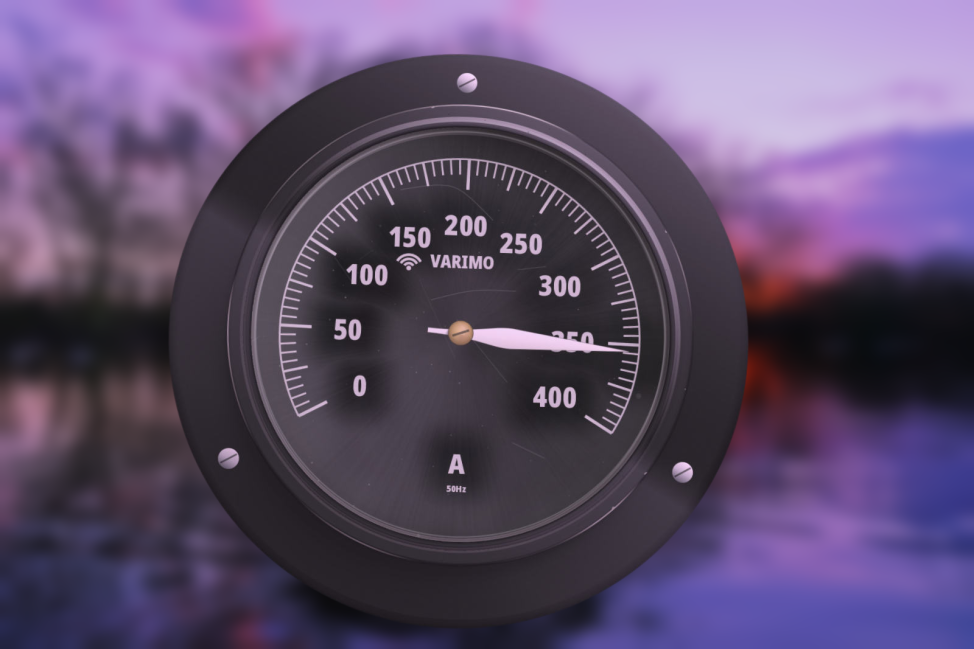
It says {"value": 355, "unit": "A"}
